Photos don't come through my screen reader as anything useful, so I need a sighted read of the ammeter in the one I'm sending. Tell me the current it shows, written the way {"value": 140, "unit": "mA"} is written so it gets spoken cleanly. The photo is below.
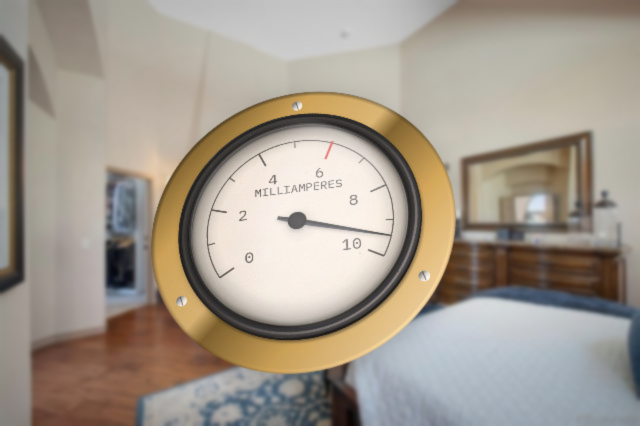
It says {"value": 9.5, "unit": "mA"}
